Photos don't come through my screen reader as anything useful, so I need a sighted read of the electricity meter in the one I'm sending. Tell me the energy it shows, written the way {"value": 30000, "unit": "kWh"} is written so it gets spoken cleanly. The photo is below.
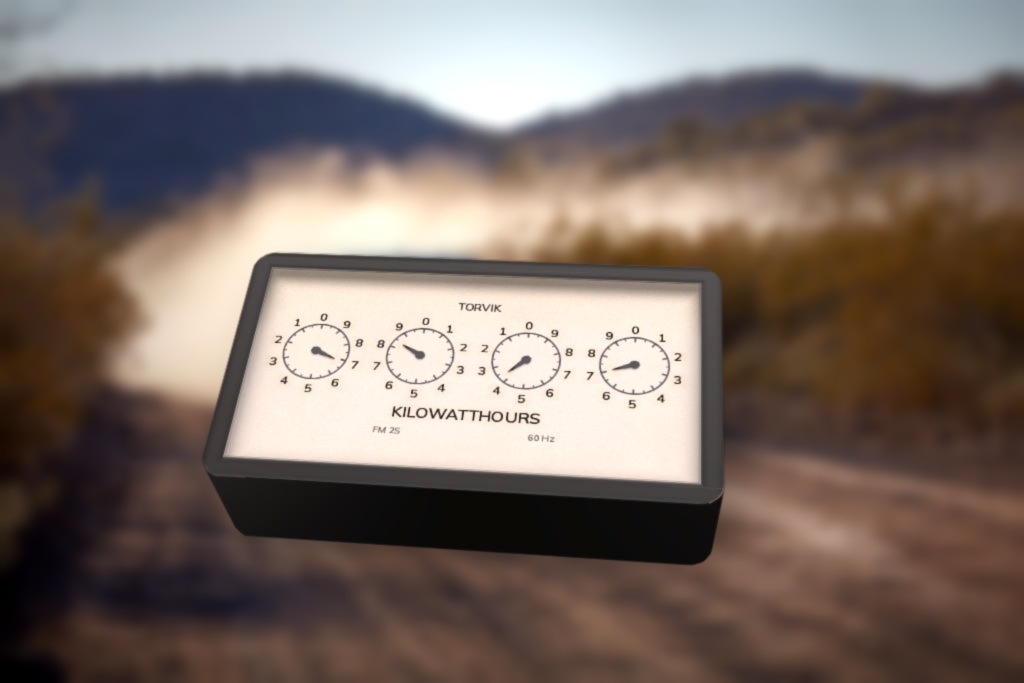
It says {"value": 6837, "unit": "kWh"}
